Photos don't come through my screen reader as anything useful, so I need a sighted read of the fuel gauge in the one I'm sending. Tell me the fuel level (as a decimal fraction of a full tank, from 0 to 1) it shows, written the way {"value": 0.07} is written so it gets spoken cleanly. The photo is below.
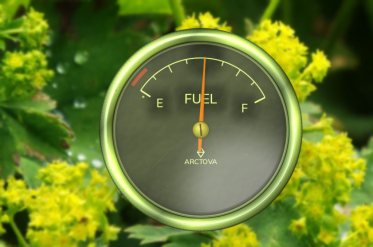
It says {"value": 0.5}
